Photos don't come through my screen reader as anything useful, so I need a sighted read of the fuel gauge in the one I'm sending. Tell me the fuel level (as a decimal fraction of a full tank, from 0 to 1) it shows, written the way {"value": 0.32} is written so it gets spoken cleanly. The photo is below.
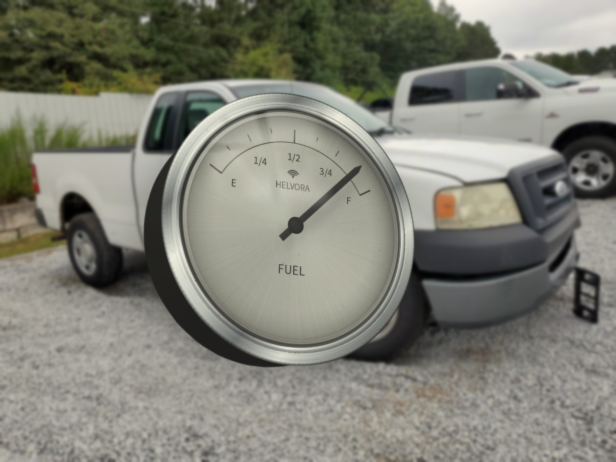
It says {"value": 0.875}
